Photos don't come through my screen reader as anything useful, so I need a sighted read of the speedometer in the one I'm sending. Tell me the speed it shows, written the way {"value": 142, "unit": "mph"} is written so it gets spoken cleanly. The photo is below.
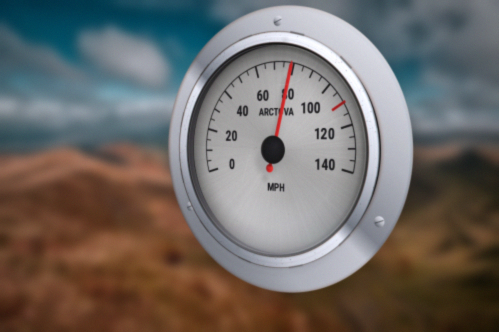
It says {"value": 80, "unit": "mph"}
